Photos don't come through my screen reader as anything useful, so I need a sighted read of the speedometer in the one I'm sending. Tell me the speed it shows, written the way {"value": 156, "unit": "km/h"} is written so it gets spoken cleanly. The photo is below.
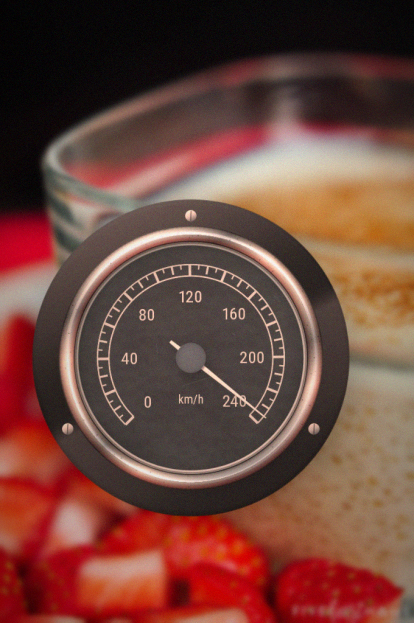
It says {"value": 235, "unit": "km/h"}
